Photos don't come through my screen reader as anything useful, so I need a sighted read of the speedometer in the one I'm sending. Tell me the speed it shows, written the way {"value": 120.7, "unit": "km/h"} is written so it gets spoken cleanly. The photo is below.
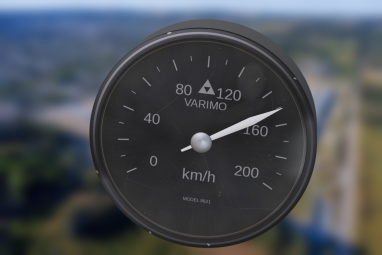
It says {"value": 150, "unit": "km/h"}
